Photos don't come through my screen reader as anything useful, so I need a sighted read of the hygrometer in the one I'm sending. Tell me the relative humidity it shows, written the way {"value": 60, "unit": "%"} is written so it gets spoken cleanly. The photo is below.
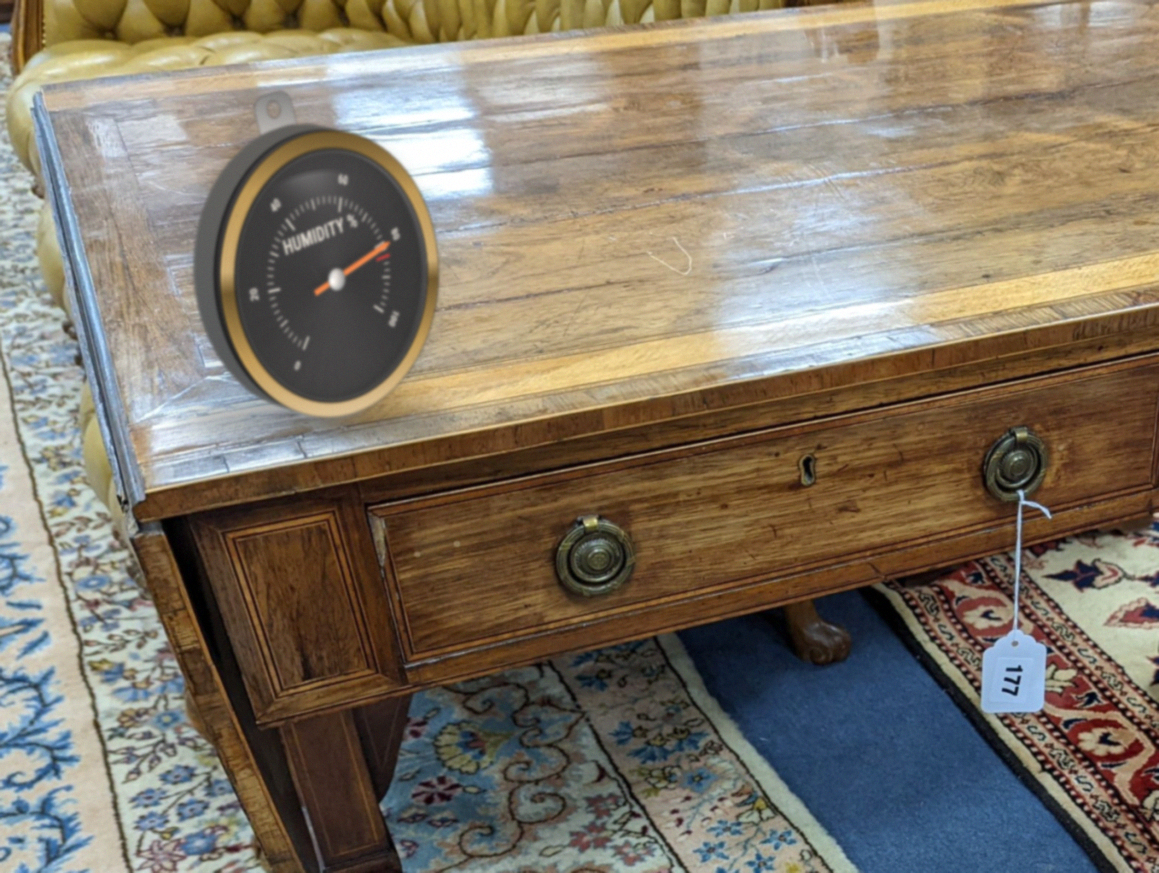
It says {"value": 80, "unit": "%"}
